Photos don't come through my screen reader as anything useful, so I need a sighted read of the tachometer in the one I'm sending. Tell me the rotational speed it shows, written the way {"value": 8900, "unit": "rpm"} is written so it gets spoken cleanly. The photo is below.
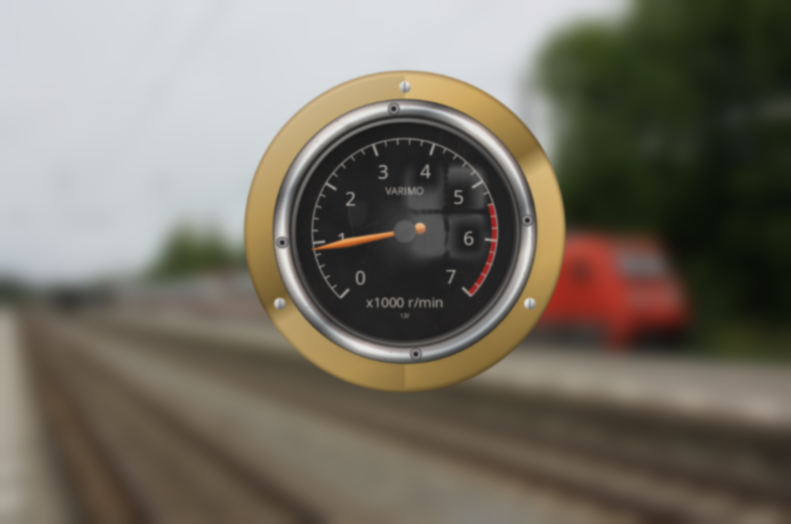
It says {"value": 900, "unit": "rpm"}
